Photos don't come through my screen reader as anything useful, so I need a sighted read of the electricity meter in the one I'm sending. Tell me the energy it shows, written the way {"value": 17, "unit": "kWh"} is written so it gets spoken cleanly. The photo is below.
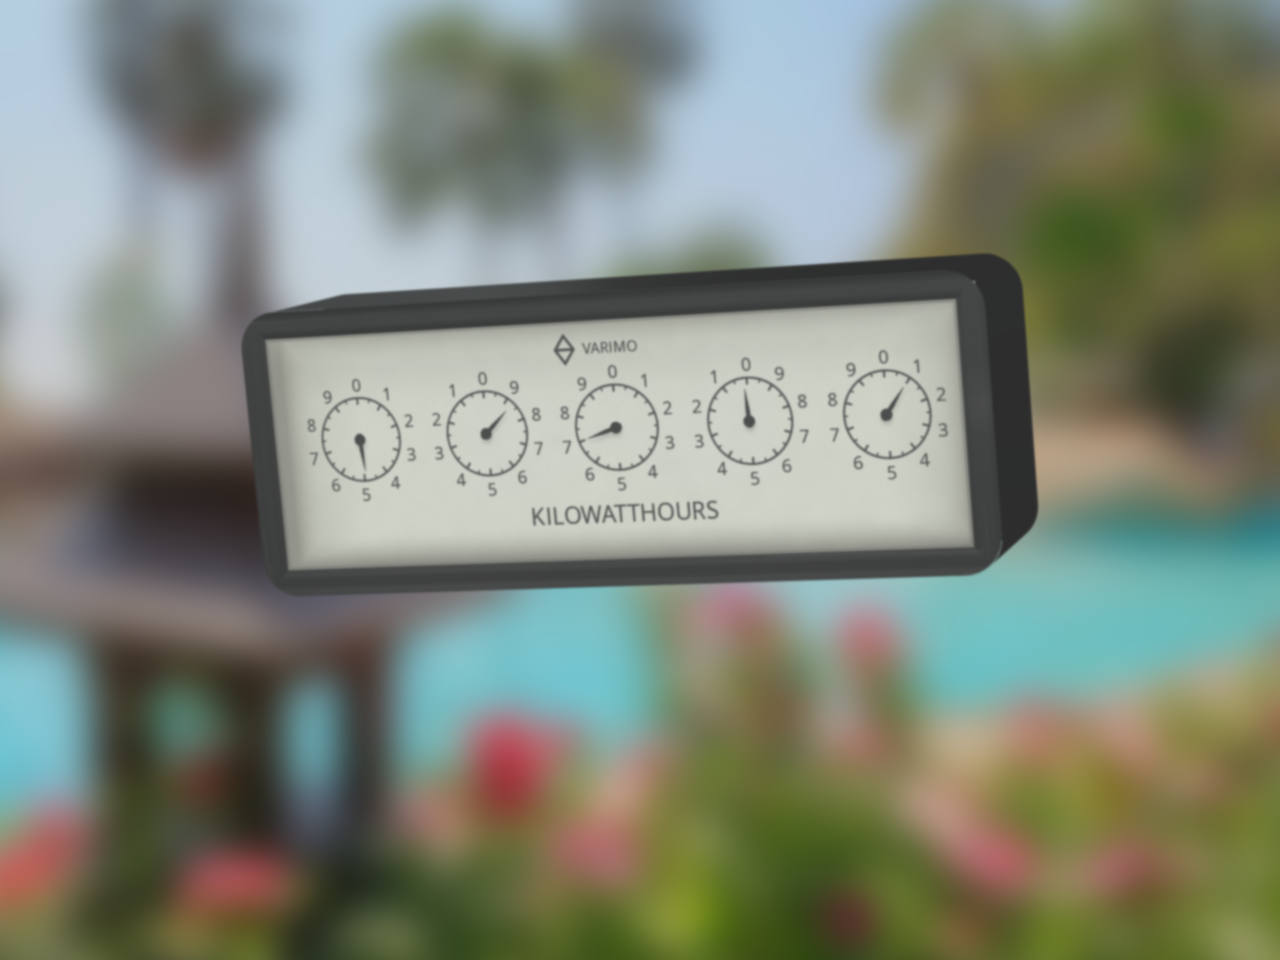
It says {"value": 48701, "unit": "kWh"}
